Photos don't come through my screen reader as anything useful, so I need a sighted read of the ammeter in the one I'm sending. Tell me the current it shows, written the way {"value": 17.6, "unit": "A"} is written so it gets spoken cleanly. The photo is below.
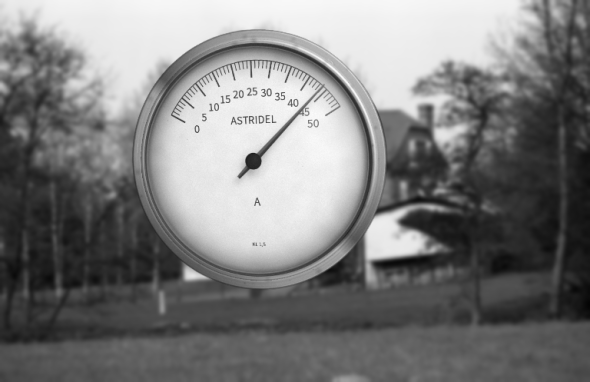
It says {"value": 44, "unit": "A"}
